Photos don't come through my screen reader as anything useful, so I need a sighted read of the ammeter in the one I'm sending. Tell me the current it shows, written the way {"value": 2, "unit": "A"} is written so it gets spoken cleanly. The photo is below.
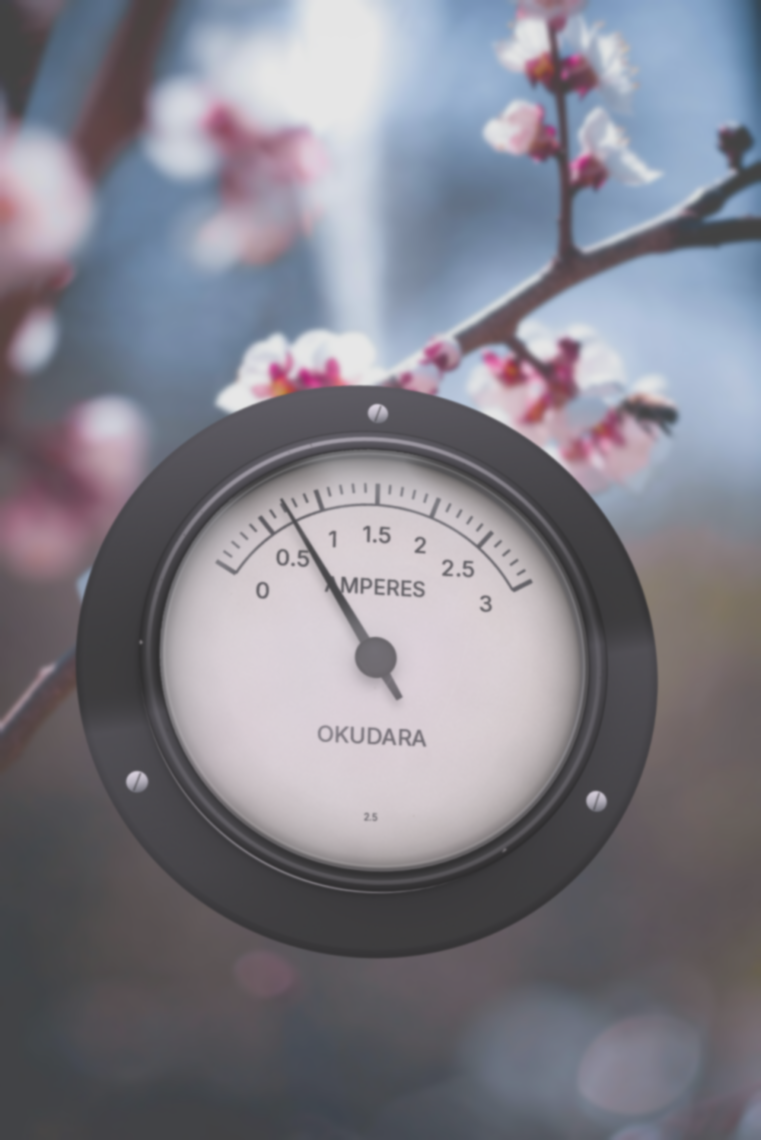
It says {"value": 0.7, "unit": "A"}
